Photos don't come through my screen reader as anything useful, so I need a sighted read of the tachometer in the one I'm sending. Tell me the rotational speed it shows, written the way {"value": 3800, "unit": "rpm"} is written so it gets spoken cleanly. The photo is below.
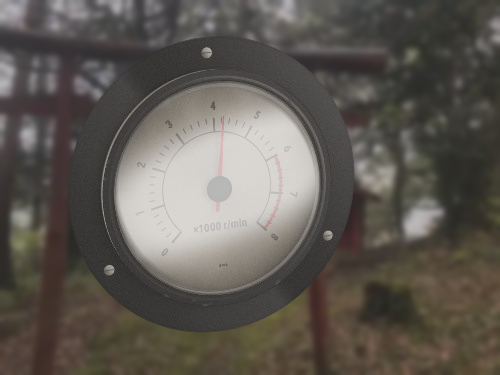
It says {"value": 4200, "unit": "rpm"}
